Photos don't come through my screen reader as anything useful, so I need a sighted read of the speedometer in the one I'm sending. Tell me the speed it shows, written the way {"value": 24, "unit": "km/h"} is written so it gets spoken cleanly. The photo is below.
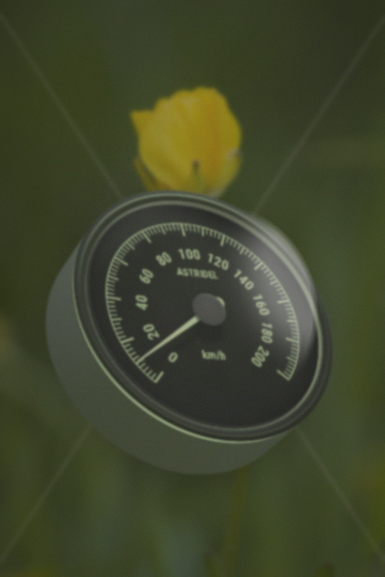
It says {"value": 10, "unit": "km/h"}
